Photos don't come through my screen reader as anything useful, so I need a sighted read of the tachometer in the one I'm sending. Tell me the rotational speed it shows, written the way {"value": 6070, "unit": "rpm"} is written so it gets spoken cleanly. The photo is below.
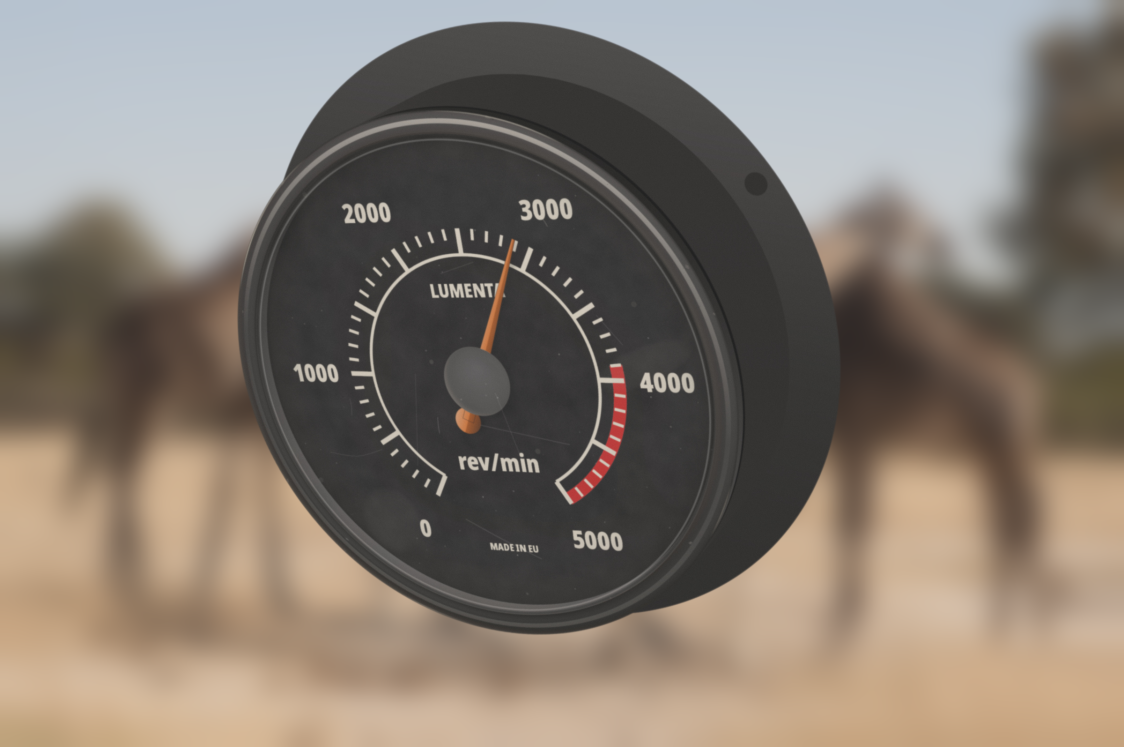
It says {"value": 2900, "unit": "rpm"}
